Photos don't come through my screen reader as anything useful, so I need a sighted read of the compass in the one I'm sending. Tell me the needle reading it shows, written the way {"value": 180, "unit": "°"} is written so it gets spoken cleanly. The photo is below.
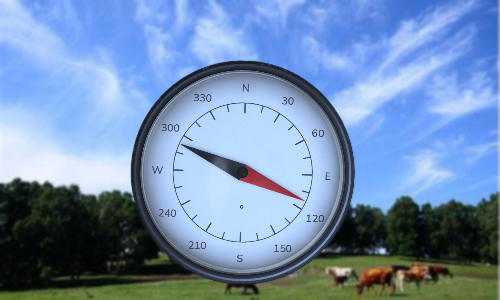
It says {"value": 112.5, "unit": "°"}
